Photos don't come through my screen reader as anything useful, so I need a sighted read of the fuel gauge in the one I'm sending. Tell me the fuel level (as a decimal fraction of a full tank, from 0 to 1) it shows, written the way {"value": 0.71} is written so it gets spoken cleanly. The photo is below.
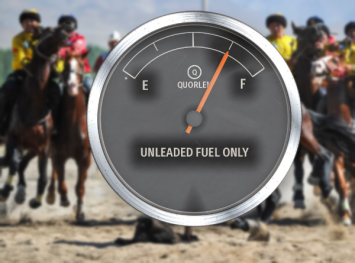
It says {"value": 0.75}
